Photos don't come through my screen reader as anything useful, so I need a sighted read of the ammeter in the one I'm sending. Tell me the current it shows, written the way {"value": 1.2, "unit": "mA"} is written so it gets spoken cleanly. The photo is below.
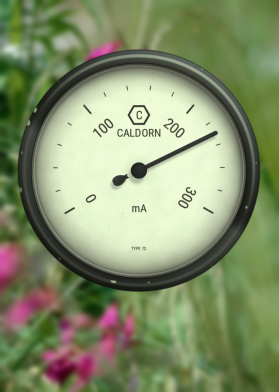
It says {"value": 230, "unit": "mA"}
